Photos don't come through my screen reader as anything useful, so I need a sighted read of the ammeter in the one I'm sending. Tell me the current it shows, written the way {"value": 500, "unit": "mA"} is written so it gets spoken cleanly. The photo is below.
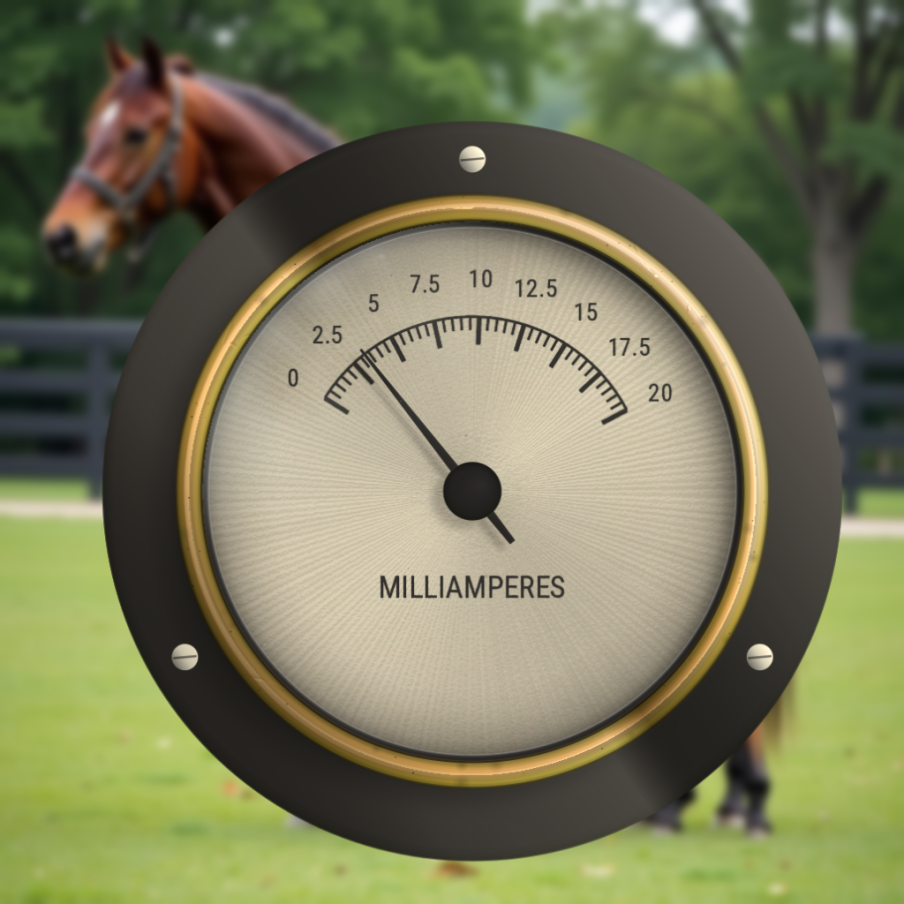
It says {"value": 3.25, "unit": "mA"}
